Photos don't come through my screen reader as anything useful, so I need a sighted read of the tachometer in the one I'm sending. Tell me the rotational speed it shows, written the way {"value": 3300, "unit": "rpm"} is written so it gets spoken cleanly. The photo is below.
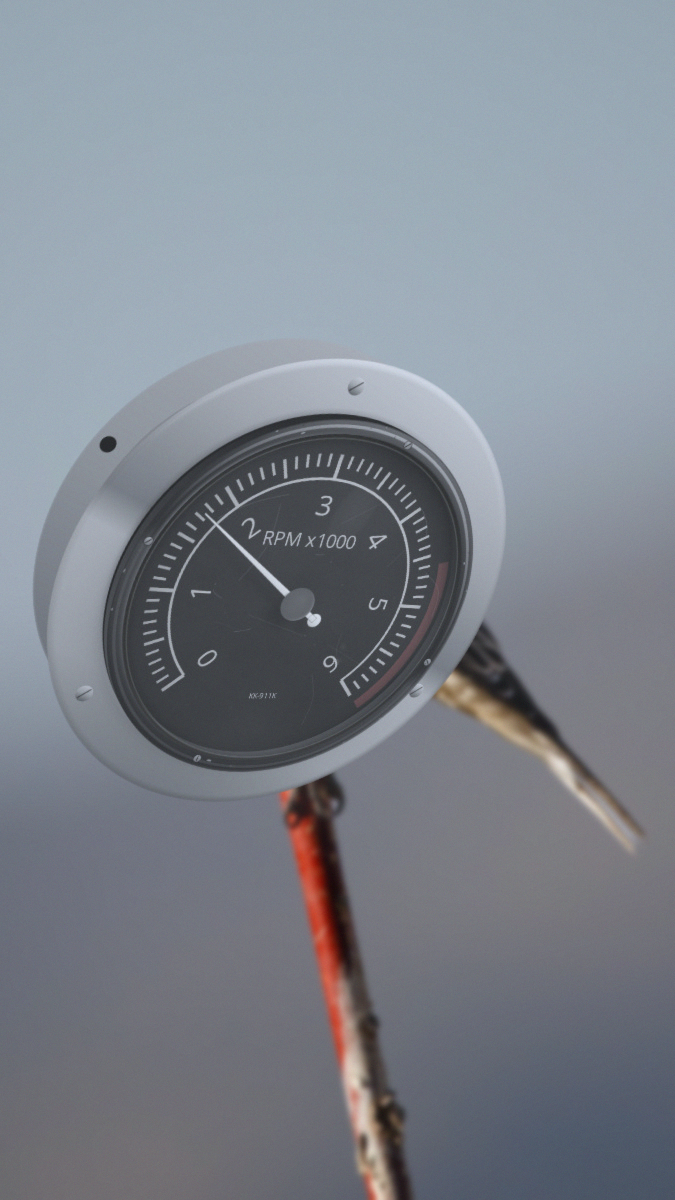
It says {"value": 1750, "unit": "rpm"}
